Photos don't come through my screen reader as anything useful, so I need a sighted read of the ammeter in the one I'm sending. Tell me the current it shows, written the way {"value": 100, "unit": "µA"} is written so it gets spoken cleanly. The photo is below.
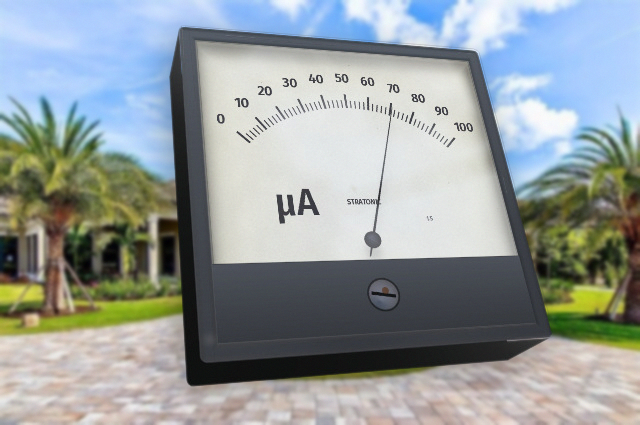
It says {"value": 70, "unit": "µA"}
